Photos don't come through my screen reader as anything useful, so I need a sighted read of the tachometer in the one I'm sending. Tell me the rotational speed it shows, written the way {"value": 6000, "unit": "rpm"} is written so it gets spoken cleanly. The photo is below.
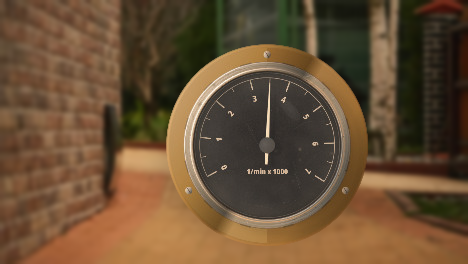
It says {"value": 3500, "unit": "rpm"}
